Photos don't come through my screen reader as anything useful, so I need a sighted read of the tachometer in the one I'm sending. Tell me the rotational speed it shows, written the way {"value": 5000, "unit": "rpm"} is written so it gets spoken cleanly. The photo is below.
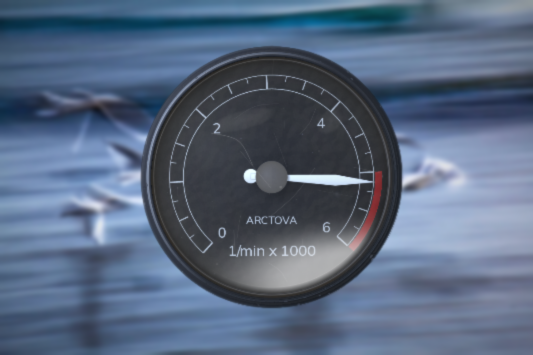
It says {"value": 5125, "unit": "rpm"}
